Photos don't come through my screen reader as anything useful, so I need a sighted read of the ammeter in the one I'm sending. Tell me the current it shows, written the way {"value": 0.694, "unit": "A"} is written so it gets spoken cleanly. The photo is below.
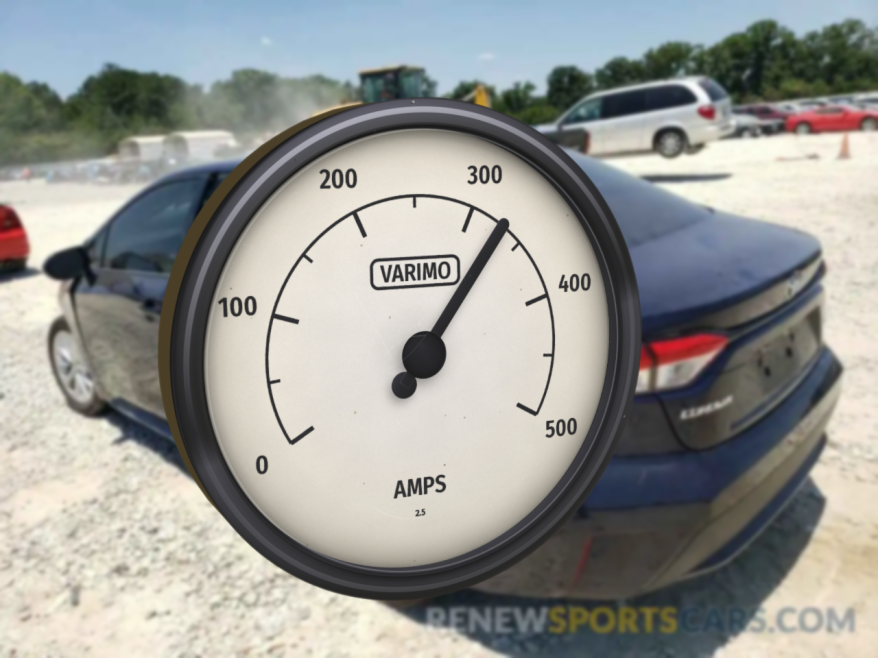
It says {"value": 325, "unit": "A"}
